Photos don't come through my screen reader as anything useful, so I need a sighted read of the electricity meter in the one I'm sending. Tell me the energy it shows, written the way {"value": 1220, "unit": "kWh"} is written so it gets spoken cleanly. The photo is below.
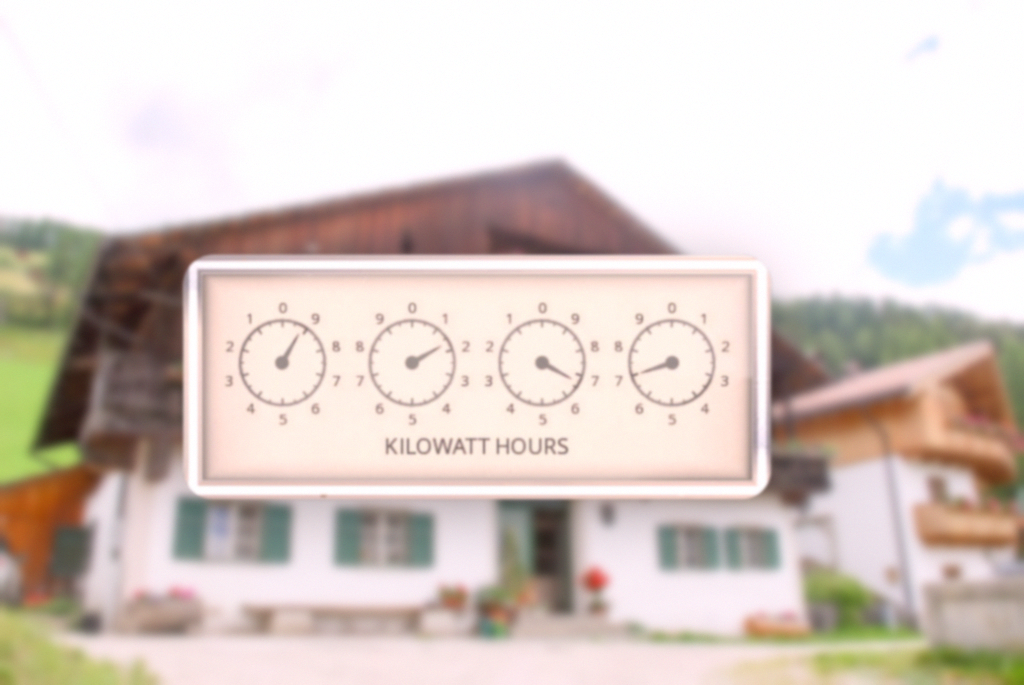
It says {"value": 9167, "unit": "kWh"}
